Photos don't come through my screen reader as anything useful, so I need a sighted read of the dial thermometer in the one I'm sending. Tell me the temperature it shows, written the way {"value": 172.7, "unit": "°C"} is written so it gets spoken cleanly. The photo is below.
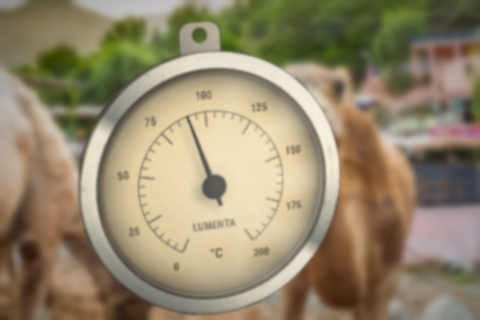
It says {"value": 90, "unit": "°C"}
